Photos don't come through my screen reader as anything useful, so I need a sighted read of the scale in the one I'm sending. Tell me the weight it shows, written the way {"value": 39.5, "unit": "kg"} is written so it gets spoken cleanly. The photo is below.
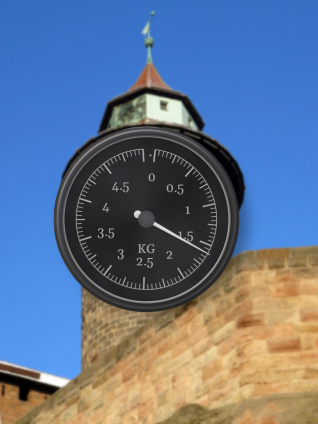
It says {"value": 1.6, "unit": "kg"}
